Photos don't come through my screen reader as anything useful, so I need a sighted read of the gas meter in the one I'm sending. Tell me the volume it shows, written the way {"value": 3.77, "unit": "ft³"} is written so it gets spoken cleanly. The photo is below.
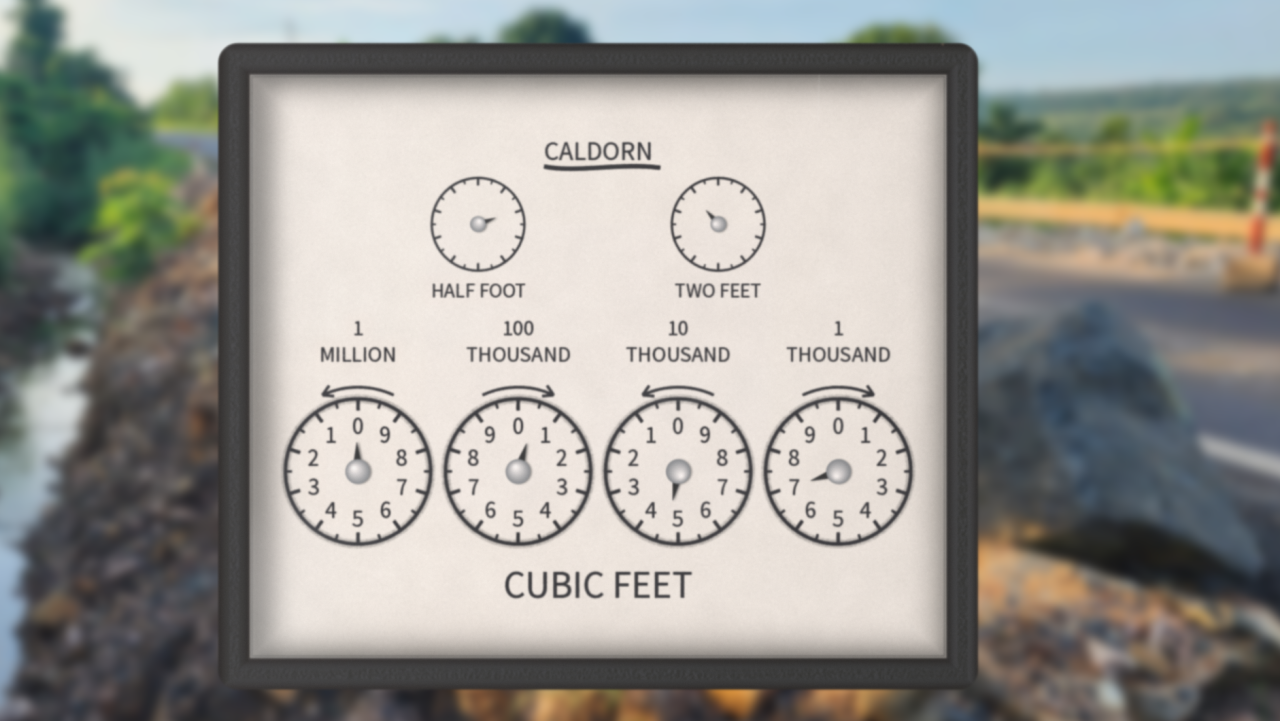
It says {"value": 4700, "unit": "ft³"}
